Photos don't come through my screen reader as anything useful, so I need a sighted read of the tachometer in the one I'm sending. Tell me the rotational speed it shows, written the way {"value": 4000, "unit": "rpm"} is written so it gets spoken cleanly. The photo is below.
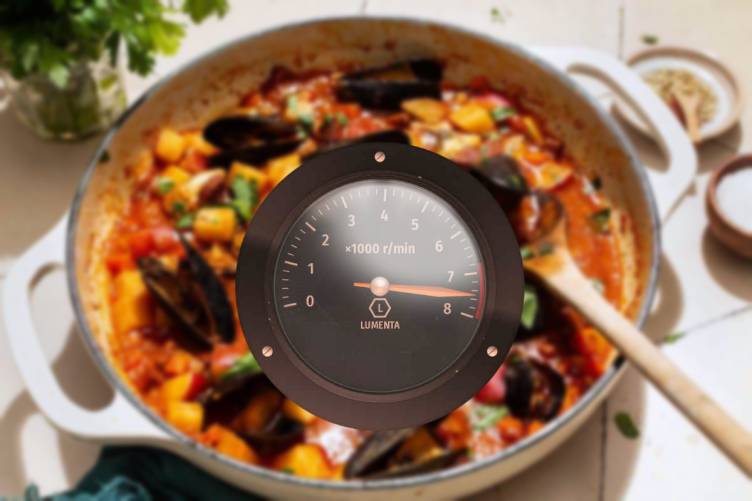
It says {"value": 7500, "unit": "rpm"}
